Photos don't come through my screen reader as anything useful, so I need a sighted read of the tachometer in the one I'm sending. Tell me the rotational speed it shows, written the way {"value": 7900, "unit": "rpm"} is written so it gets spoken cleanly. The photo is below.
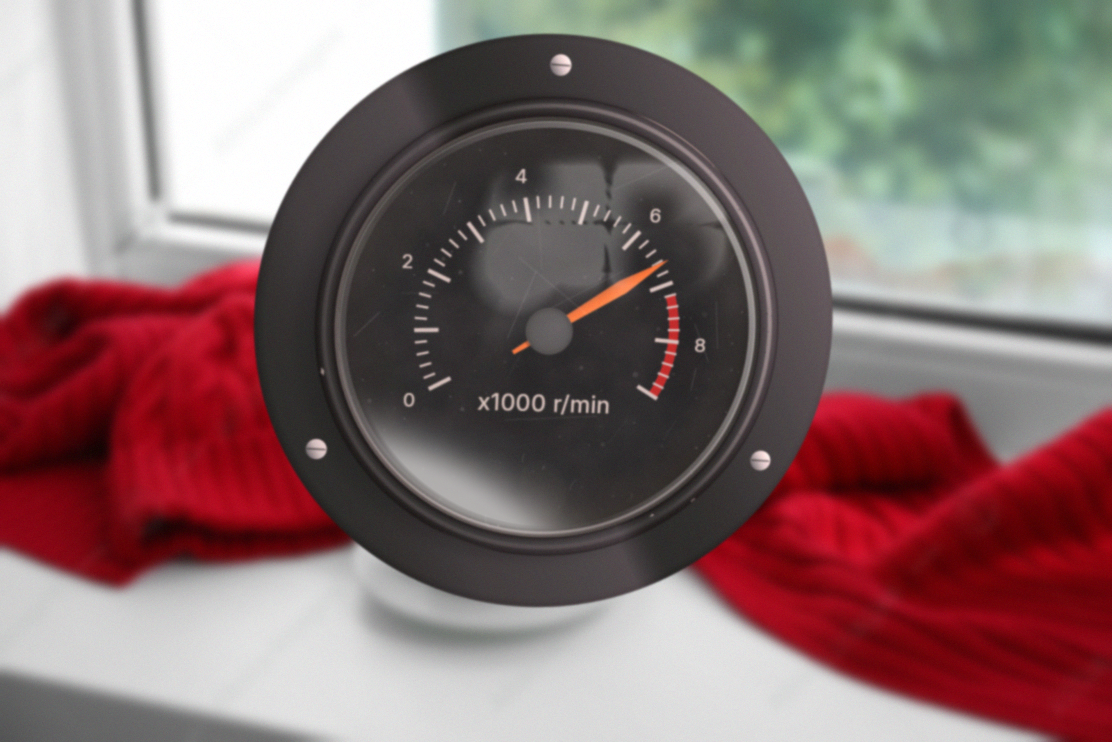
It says {"value": 6600, "unit": "rpm"}
